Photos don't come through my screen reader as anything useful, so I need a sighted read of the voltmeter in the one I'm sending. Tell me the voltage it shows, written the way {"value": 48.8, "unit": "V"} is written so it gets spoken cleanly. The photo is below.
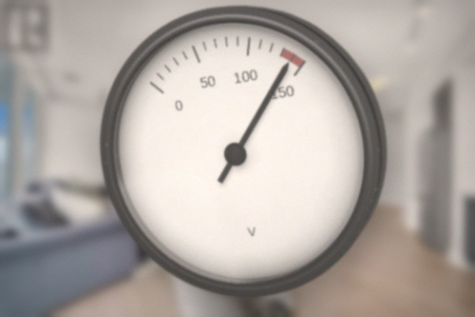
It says {"value": 140, "unit": "V"}
